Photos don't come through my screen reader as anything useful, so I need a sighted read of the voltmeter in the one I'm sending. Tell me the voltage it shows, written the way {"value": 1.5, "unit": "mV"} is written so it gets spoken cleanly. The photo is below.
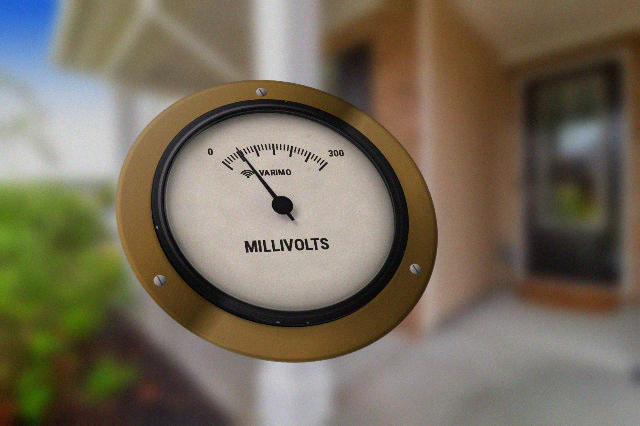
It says {"value": 50, "unit": "mV"}
